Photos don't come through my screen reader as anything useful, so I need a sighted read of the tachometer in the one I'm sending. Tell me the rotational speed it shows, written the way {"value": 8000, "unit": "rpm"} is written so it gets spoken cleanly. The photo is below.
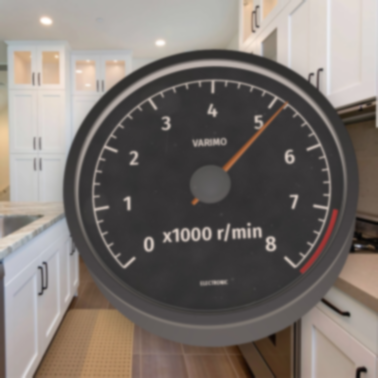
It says {"value": 5200, "unit": "rpm"}
